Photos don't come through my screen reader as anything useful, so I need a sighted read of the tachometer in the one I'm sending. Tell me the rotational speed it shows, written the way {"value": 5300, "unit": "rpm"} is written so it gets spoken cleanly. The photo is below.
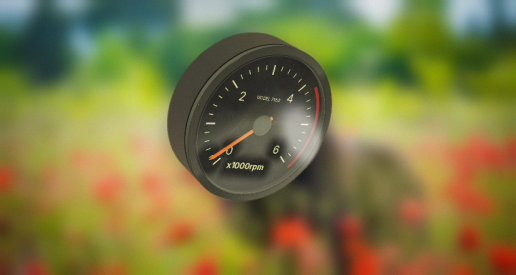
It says {"value": 200, "unit": "rpm"}
